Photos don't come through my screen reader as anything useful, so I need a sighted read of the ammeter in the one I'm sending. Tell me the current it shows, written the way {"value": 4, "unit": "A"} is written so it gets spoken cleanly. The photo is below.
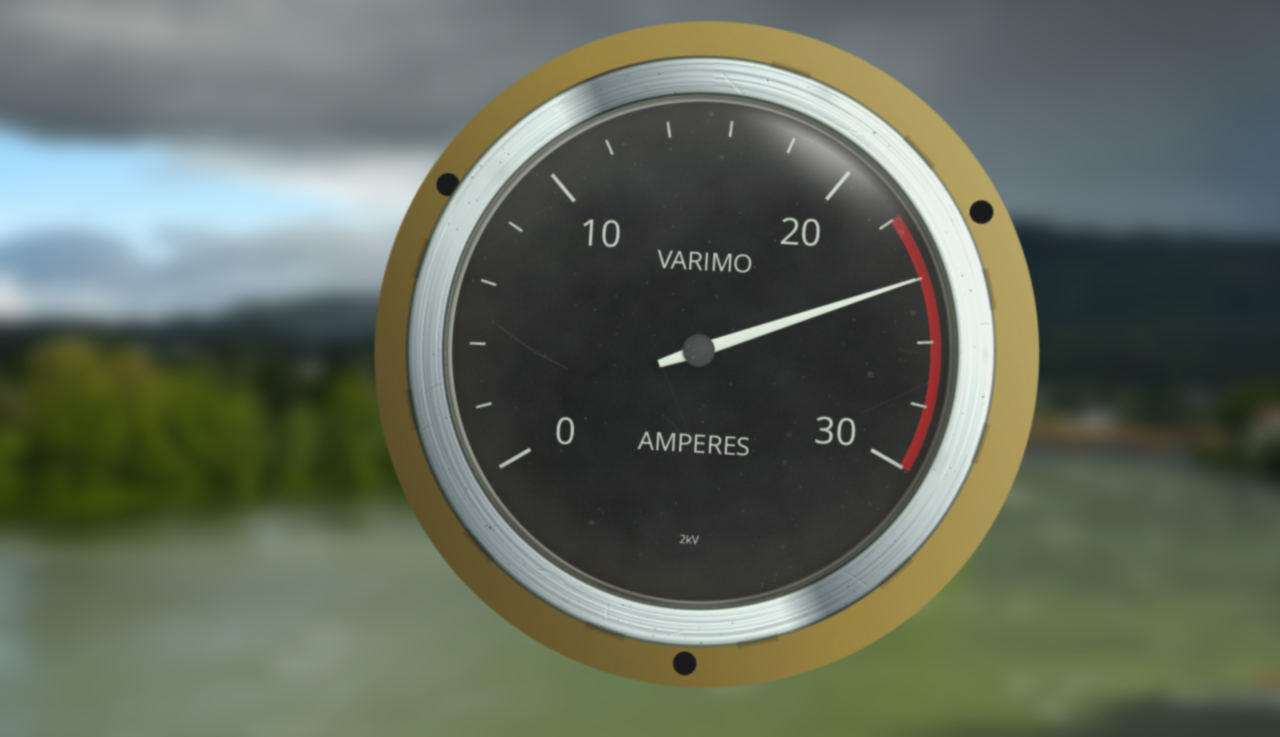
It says {"value": 24, "unit": "A"}
